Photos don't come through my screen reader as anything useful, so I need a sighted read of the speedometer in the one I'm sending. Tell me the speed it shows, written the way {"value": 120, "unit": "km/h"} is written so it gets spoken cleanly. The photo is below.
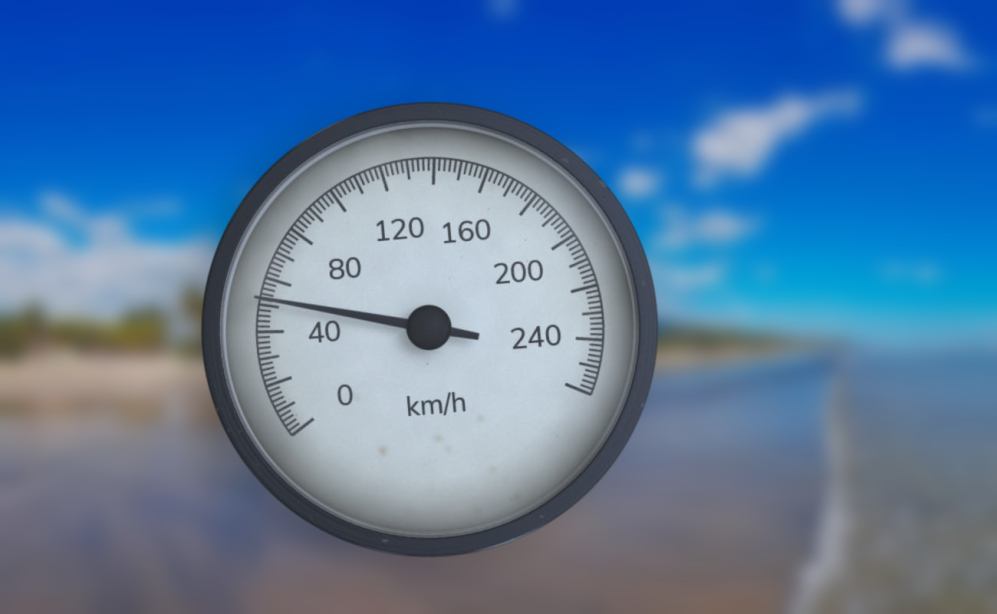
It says {"value": 52, "unit": "km/h"}
